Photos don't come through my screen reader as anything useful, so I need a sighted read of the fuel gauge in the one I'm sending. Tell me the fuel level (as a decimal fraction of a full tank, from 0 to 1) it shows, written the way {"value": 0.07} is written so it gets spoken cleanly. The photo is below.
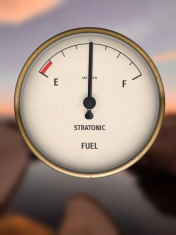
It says {"value": 0.5}
